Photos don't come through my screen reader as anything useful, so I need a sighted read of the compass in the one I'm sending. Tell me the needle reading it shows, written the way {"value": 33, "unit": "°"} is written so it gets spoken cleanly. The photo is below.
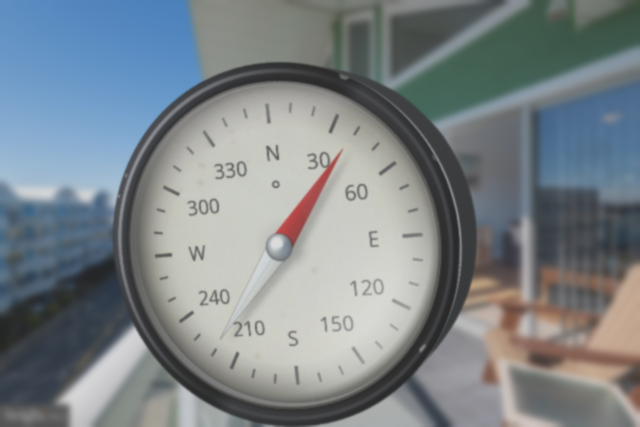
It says {"value": 40, "unit": "°"}
